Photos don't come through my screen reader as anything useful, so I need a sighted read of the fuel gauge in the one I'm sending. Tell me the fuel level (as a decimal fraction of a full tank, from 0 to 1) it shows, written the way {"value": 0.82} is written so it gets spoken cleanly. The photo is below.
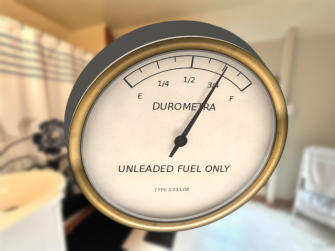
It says {"value": 0.75}
